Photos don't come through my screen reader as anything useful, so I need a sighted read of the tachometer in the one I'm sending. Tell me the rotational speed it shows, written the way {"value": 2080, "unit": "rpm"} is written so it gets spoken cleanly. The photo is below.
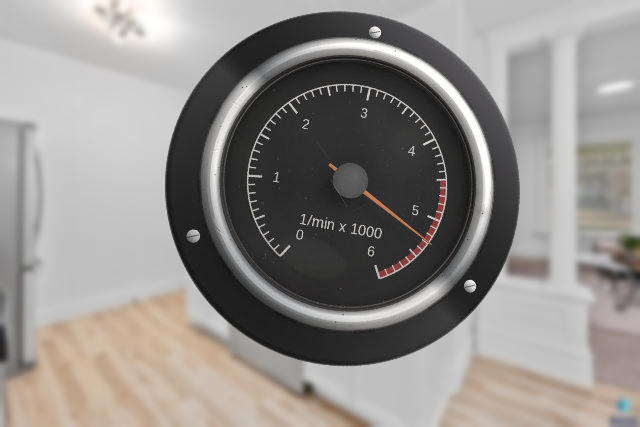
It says {"value": 5300, "unit": "rpm"}
